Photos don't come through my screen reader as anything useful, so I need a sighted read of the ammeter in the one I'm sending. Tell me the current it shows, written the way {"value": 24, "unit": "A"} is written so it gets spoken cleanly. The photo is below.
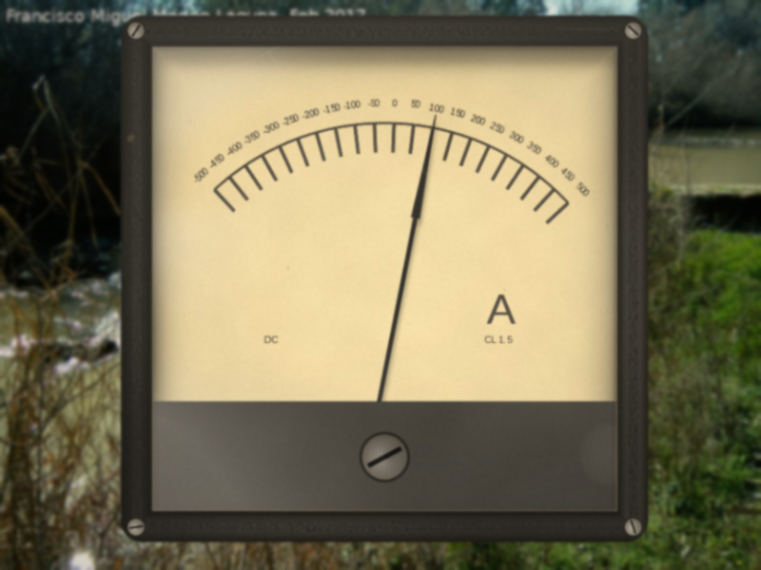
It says {"value": 100, "unit": "A"}
